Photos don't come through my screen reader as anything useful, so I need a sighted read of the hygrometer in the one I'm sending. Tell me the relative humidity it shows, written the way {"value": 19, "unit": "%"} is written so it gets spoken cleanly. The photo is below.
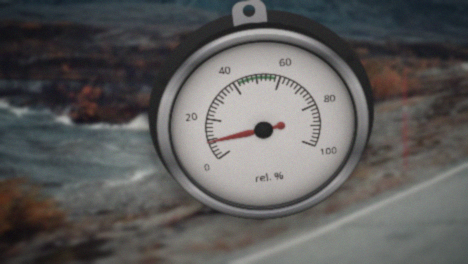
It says {"value": 10, "unit": "%"}
